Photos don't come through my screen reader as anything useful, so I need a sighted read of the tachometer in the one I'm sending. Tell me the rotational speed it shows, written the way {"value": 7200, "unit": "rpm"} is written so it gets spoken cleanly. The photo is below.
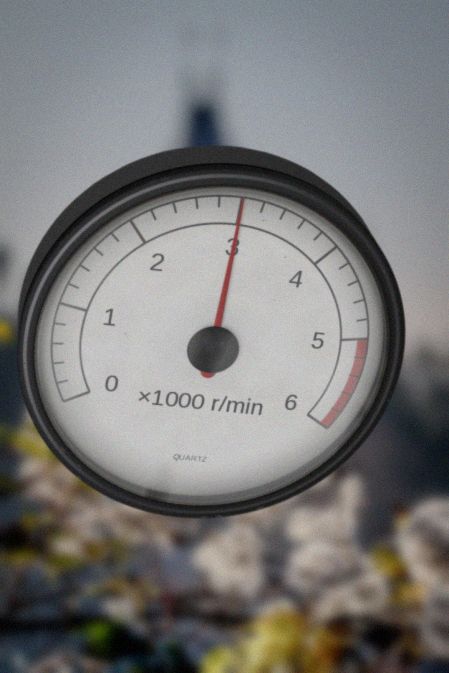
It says {"value": 3000, "unit": "rpm"}
